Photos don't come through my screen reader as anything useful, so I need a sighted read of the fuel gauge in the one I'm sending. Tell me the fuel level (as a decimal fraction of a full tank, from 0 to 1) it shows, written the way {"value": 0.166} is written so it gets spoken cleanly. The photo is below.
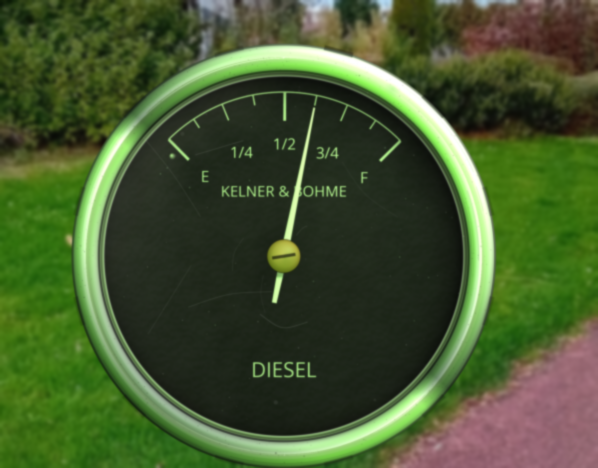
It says {"value": 0.625}
